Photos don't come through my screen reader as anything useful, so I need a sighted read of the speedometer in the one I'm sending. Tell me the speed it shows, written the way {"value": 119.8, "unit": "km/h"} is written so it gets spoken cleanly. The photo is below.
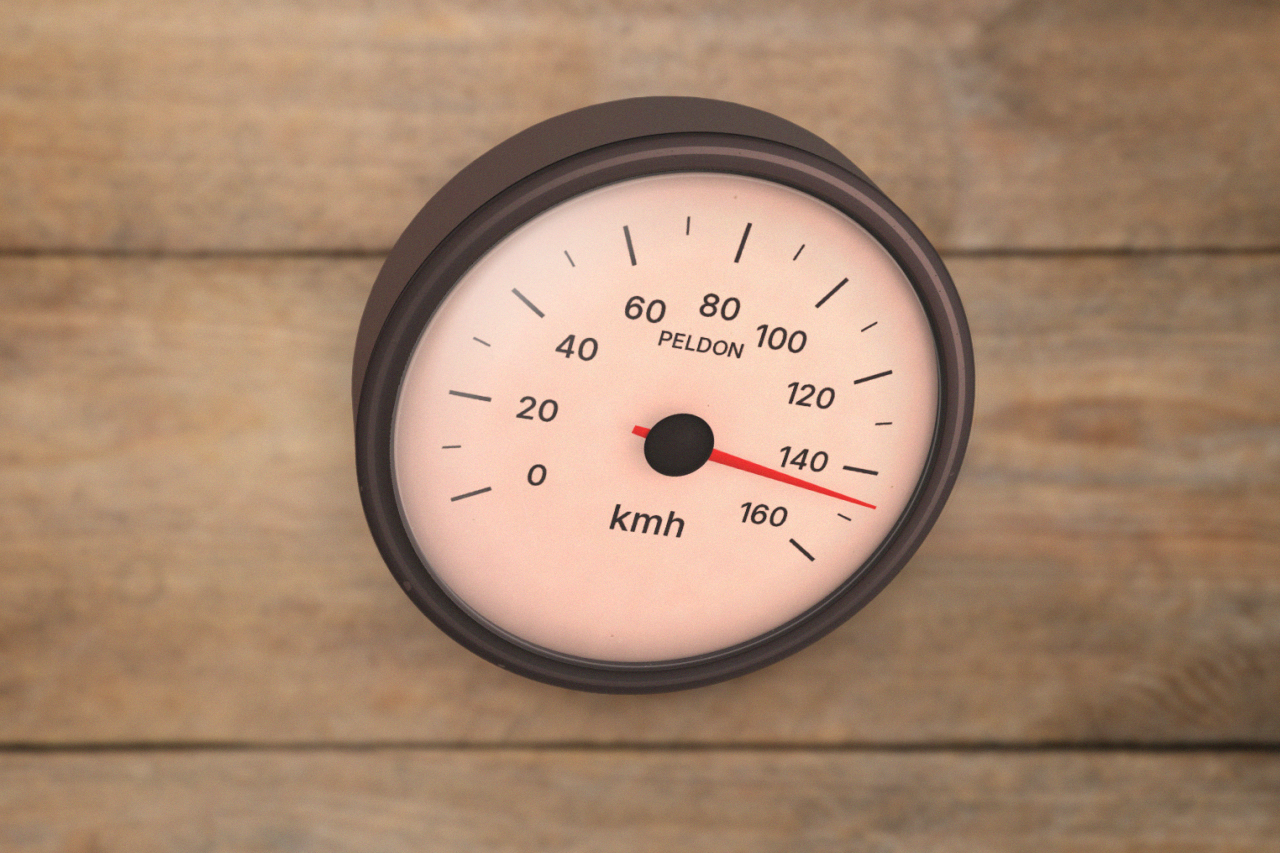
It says {"value": 145, "unit": "km/h"}
